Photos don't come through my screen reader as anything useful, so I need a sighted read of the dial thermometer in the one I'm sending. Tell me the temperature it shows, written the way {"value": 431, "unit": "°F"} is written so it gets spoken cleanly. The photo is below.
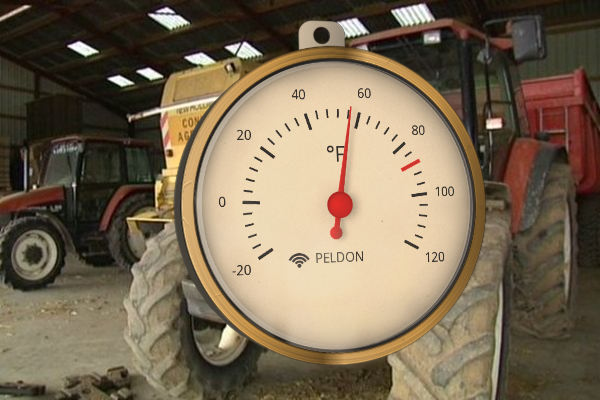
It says {"value": 56, "unit": "°F"}
